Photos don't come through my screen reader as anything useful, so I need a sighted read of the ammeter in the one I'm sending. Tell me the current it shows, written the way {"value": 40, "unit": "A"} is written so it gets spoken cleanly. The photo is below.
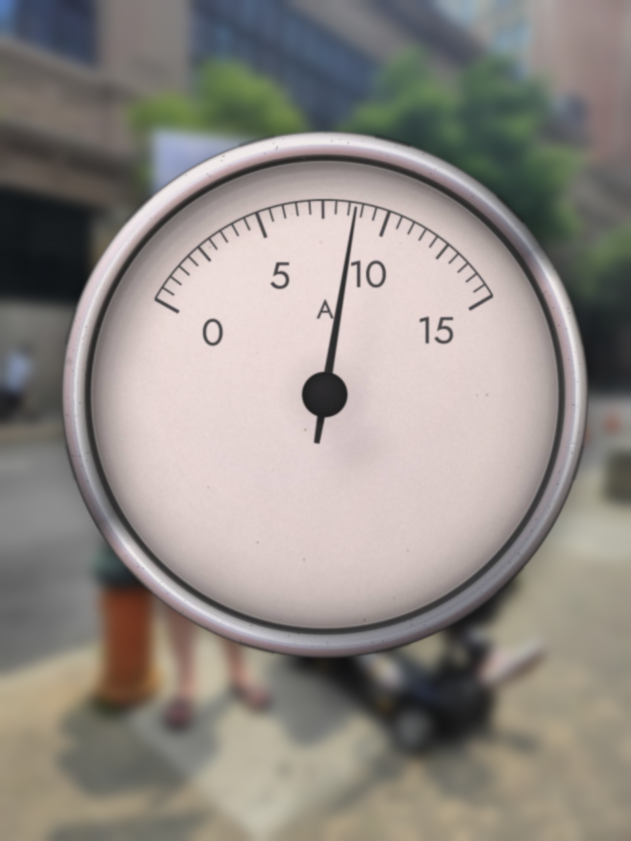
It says {"value": 8.75, "unit": "A"}
